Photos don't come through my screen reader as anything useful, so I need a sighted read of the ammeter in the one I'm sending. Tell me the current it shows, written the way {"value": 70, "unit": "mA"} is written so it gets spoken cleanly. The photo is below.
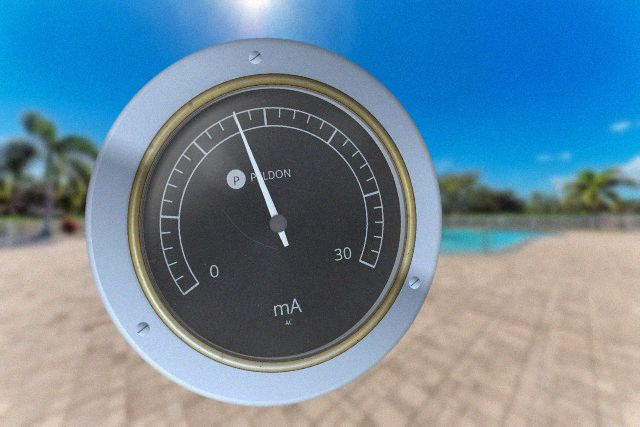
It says {"value": 13, "unit": "mA"}
